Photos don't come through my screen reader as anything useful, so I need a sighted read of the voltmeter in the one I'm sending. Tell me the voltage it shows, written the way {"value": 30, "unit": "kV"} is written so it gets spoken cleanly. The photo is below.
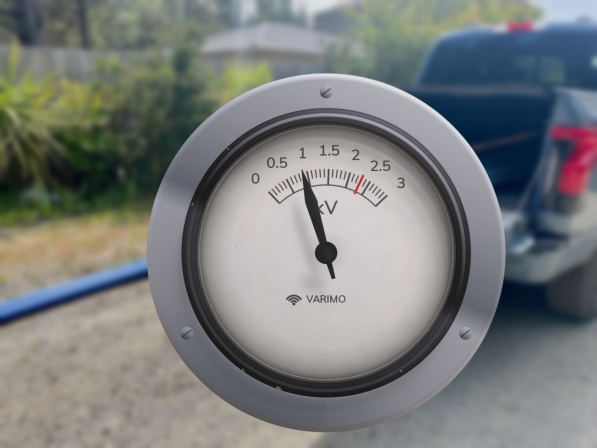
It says {"value": 0.9, "unit": "kV"}
